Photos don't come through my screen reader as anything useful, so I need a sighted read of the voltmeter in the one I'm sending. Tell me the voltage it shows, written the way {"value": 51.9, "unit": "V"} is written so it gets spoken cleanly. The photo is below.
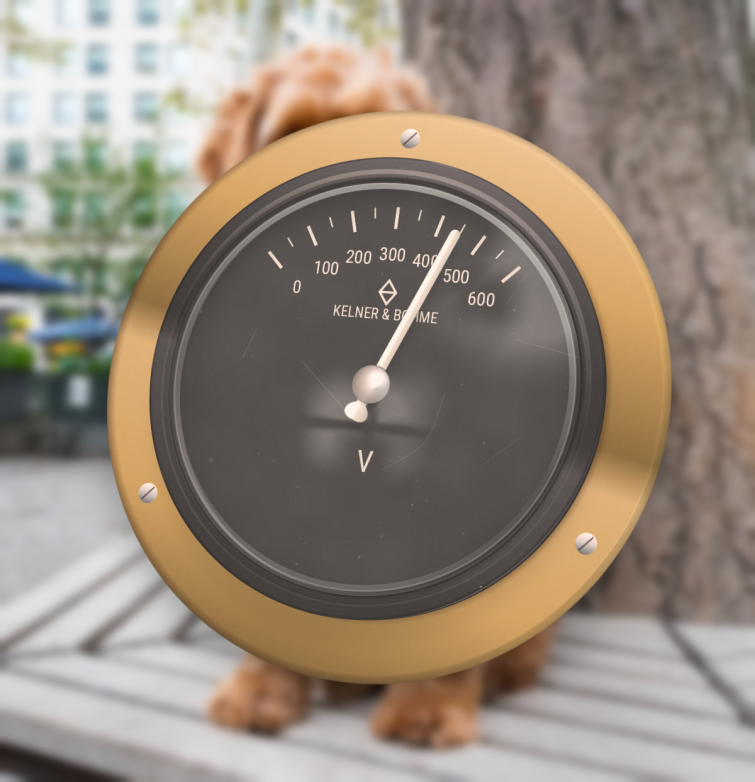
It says {"value": 450, "unit": "V"}
